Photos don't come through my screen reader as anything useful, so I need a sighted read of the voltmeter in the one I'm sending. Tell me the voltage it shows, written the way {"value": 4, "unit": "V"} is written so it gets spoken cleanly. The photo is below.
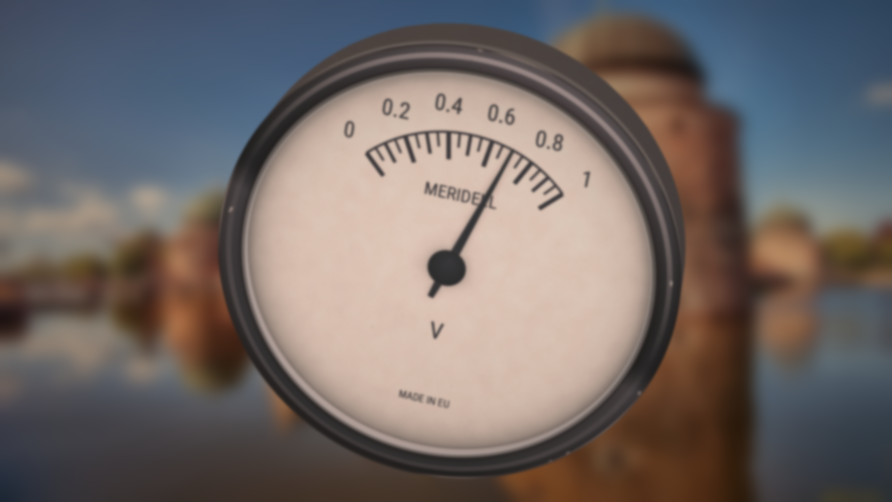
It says {"value": 0.7, "unit": "V"}
